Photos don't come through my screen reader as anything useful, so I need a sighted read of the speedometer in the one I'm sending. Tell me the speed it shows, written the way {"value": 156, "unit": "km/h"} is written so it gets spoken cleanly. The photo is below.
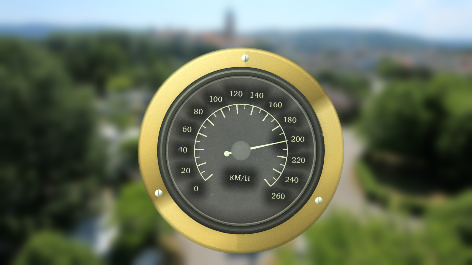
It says {"value": 200, "unit": "km/h"}
